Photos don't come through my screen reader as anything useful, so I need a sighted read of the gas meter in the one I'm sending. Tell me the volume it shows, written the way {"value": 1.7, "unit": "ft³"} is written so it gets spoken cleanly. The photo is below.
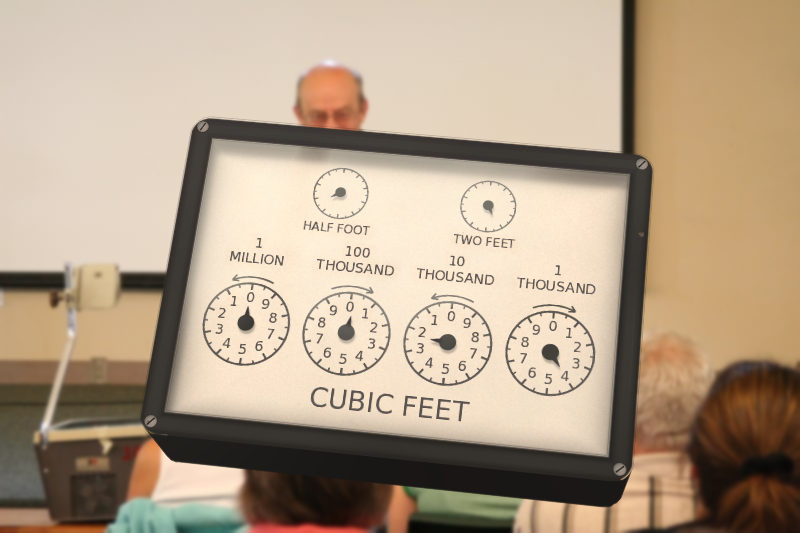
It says {"value": 2400, "unit": "ft³"}
